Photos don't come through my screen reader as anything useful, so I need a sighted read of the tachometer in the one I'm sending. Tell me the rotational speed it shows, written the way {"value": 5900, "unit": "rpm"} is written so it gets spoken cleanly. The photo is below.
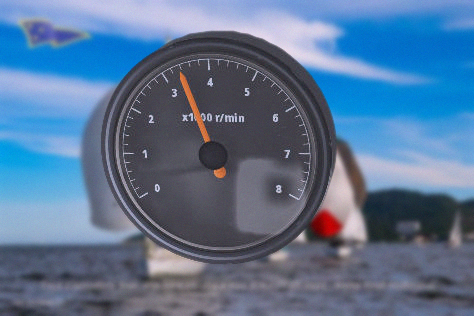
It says {"value": 3400, "unit": "rpm"}
